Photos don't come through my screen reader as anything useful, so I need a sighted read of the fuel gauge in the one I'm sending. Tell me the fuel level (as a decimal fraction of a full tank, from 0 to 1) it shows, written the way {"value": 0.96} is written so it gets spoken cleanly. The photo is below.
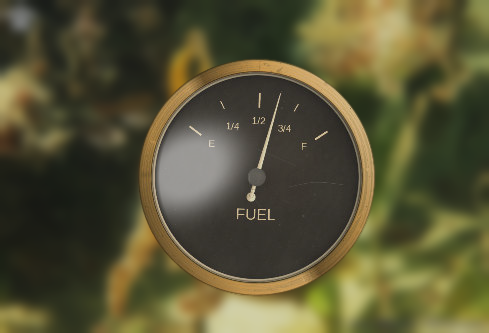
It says {"value": 0.625}
